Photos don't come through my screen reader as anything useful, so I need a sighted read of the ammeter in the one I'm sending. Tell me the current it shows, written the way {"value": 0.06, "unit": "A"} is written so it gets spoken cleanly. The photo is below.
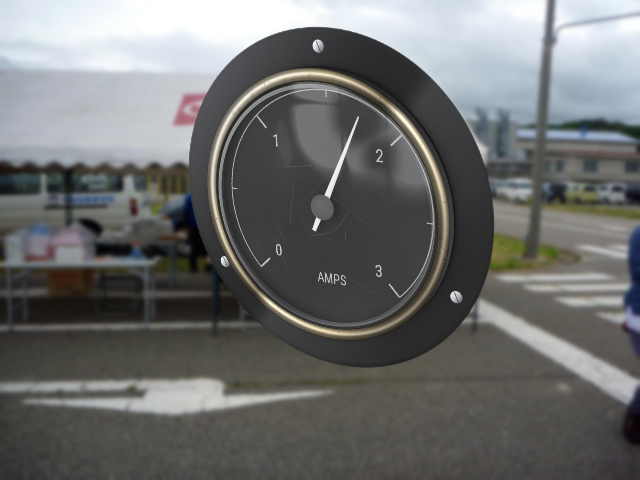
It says {"value": 1.75, "unit": "A"}
